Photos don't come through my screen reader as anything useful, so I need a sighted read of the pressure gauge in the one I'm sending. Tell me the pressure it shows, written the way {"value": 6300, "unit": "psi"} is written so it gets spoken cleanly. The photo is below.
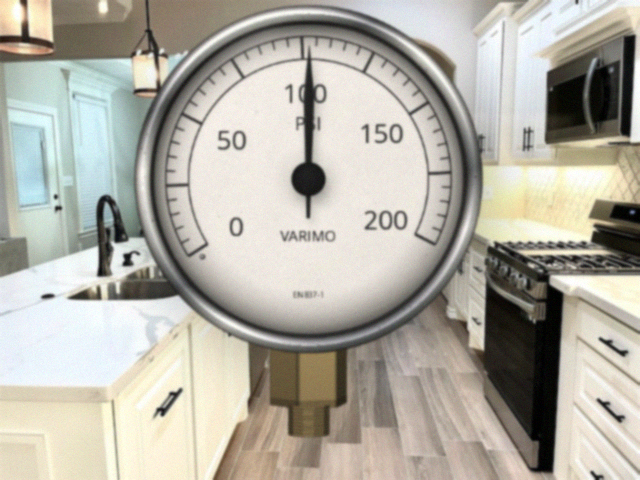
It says {"value": 102.5, "unit": "psi"}
